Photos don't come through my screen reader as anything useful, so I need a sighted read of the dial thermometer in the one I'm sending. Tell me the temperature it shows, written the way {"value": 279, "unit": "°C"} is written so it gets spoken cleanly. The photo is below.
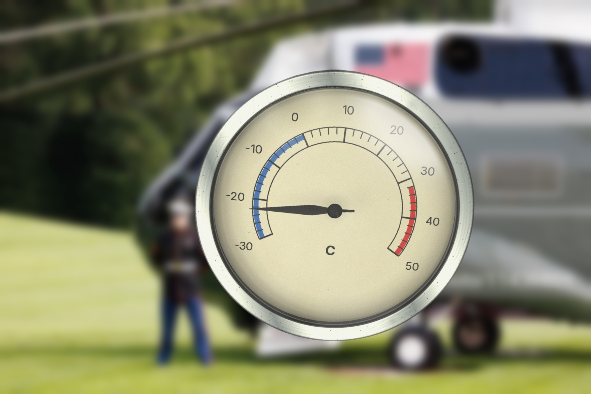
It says {"value": -22, "unit": "°C"}
